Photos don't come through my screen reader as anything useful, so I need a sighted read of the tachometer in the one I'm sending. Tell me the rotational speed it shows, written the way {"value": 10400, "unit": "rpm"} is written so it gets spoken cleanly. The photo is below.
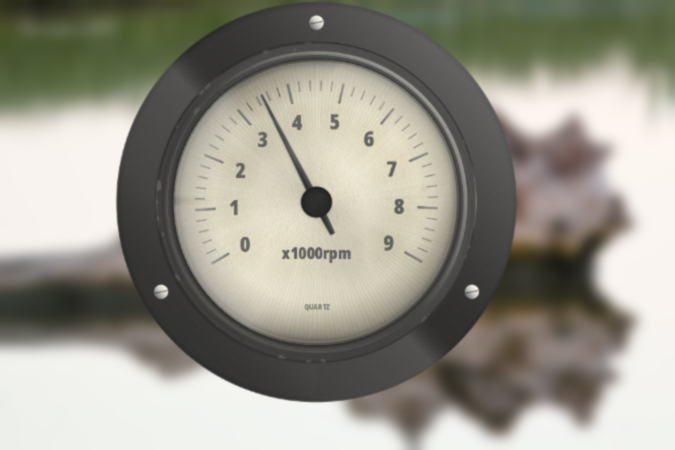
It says {"value": 3500, "unit": "rpm"}
